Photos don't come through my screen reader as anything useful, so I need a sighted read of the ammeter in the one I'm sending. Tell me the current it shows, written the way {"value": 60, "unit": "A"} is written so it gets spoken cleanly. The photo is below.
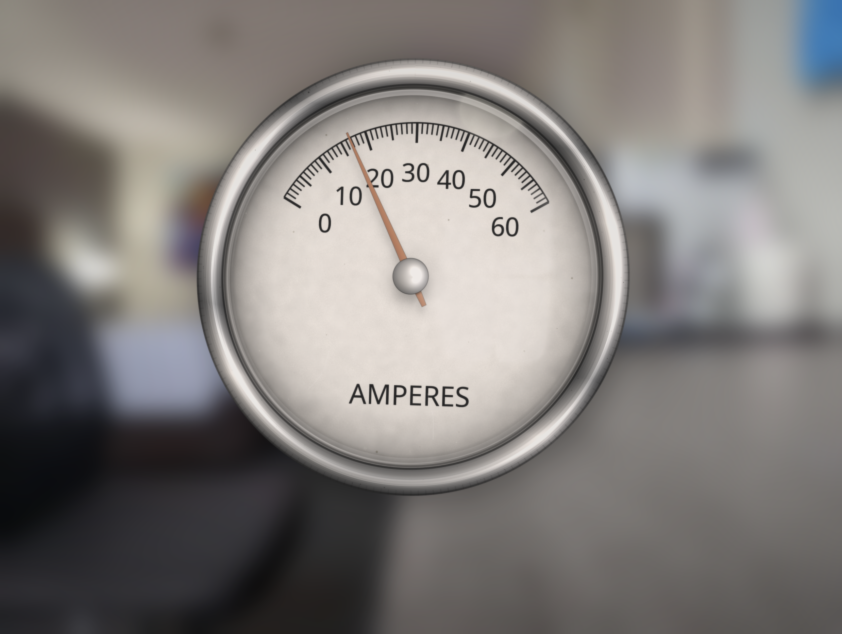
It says {"value": 17, "unit": "A"}
